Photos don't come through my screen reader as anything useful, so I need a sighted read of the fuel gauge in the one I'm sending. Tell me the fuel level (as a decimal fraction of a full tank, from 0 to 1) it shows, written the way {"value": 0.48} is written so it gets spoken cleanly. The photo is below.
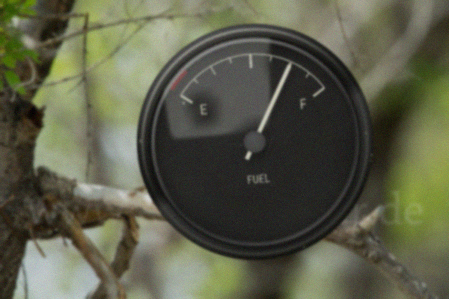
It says {"value": 0.75}
